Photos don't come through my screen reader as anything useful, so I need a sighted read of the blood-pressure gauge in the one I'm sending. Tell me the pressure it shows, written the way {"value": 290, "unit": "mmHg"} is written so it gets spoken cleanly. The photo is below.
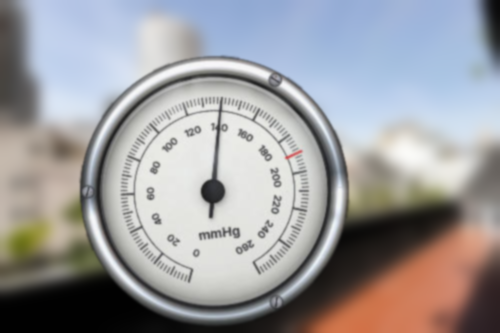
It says {"value": 140, "unit": "mmHg"}
